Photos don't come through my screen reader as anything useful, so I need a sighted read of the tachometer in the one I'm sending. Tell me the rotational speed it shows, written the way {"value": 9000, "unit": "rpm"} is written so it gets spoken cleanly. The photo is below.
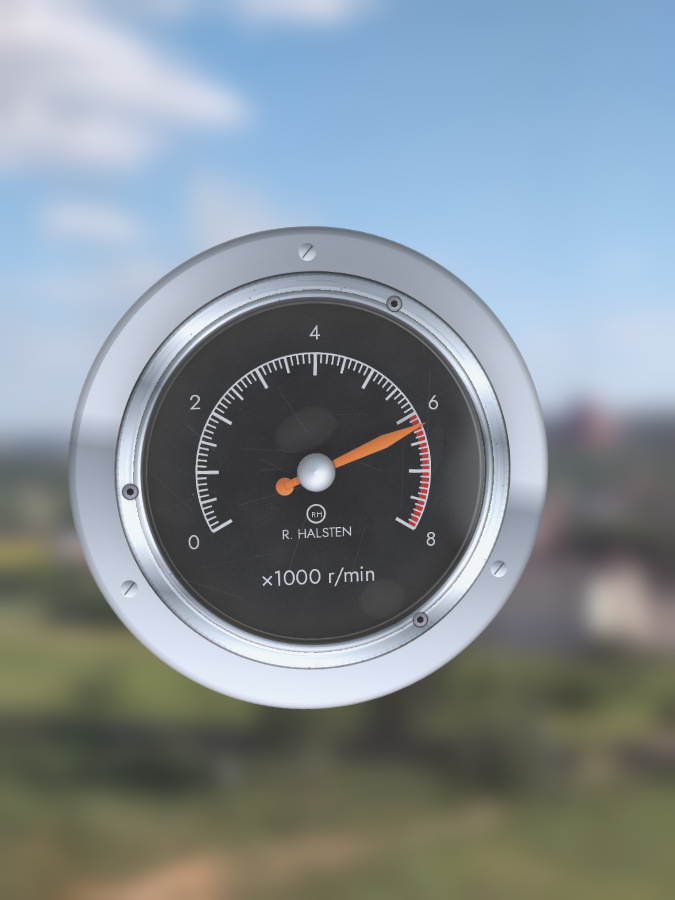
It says {"value": 6200, "unit": "rpm"}
